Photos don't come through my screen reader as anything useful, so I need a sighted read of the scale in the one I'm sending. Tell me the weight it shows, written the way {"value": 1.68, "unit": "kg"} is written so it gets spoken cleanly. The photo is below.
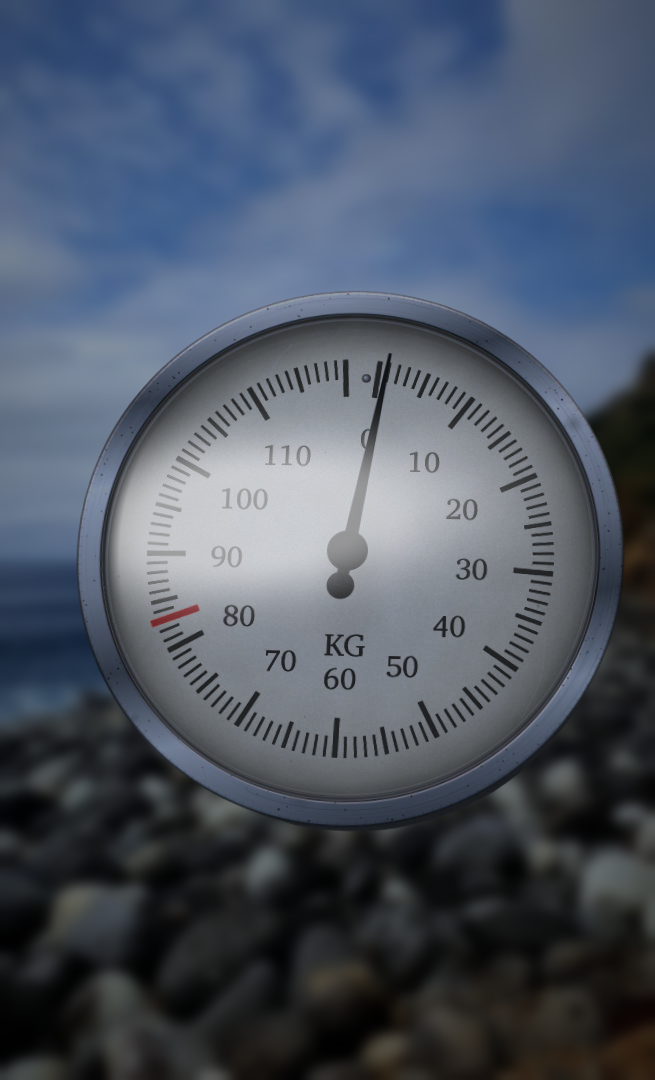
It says {"value": 1, "unit": "kg"}
